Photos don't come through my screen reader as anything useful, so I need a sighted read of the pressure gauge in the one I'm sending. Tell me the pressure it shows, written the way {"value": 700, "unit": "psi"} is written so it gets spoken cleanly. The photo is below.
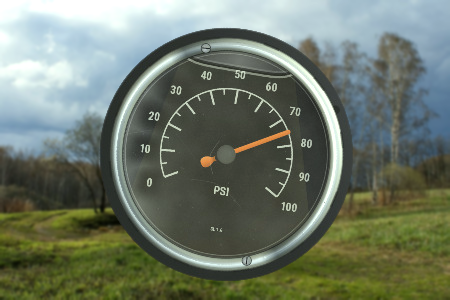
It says {"value": 75, "unit": "psi"}
